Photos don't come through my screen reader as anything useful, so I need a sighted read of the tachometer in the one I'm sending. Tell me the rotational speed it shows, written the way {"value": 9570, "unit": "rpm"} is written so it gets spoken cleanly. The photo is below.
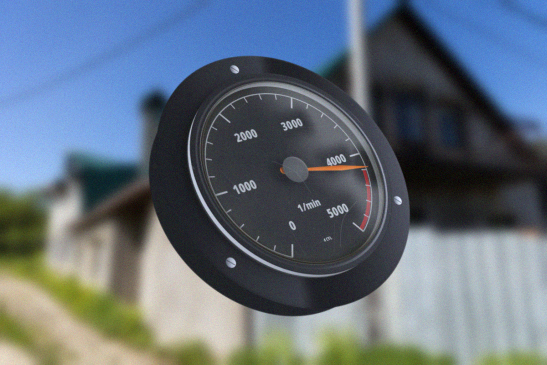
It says {"value": 4200, "unit": "rpm"}
